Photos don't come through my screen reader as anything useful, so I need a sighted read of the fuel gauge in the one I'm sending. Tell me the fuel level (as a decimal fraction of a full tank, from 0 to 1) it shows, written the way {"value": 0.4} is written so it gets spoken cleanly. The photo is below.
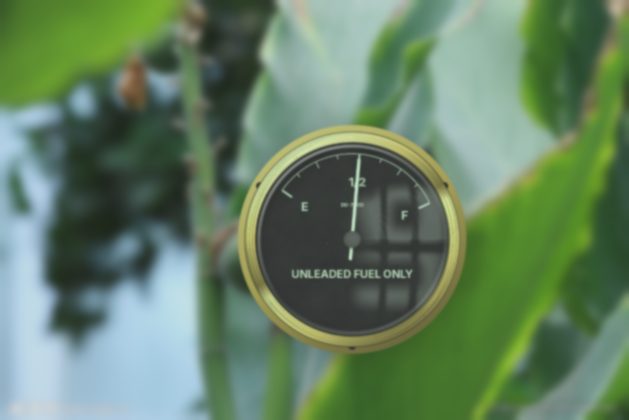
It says {"value": 0.5}
